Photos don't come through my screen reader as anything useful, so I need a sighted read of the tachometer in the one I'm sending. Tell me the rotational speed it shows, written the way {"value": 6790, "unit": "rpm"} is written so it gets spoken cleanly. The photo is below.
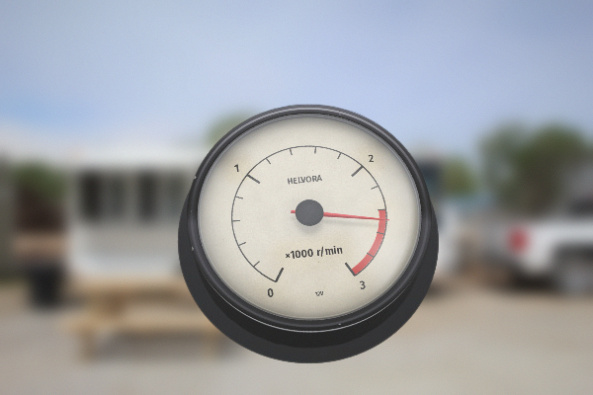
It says {"value": 2500, "unit": "rpm"}
